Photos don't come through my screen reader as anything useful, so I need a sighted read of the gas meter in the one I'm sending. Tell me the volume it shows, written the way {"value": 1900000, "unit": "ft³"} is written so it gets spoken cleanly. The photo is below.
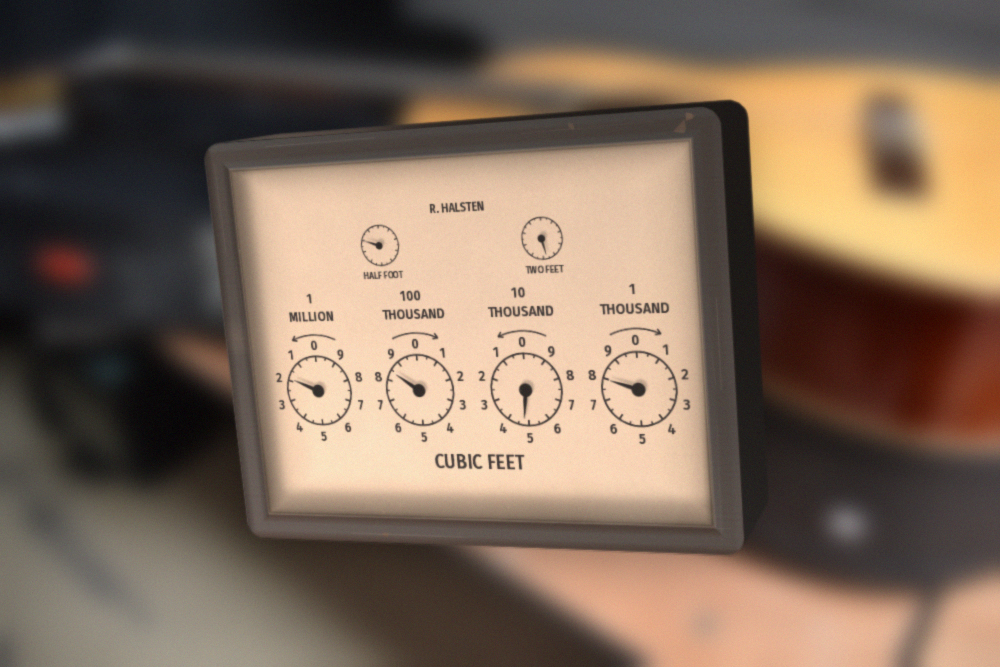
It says {"value": 184800, "unit": "ft³"}
